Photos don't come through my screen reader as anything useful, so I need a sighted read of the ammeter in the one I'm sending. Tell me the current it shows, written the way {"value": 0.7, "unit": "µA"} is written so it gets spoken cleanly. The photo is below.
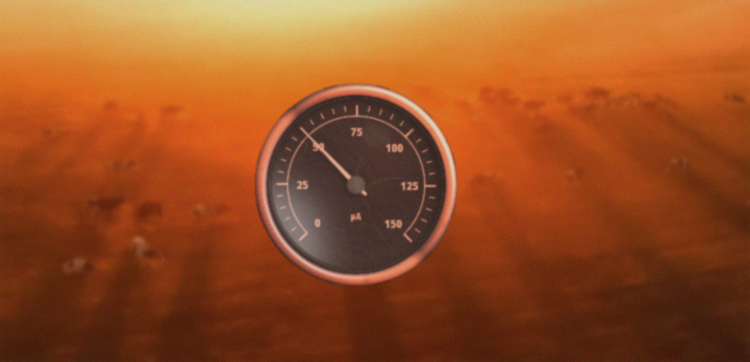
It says {"value": 50, "unit": "µA"}
